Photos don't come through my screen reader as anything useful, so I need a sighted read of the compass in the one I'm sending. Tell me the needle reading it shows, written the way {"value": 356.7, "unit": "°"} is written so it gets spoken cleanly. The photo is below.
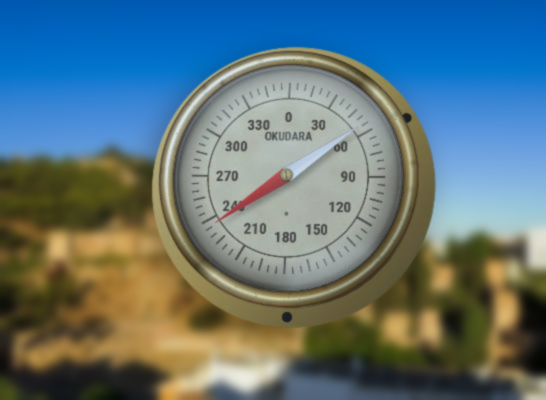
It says {"value": 235, "unit": "°"}
